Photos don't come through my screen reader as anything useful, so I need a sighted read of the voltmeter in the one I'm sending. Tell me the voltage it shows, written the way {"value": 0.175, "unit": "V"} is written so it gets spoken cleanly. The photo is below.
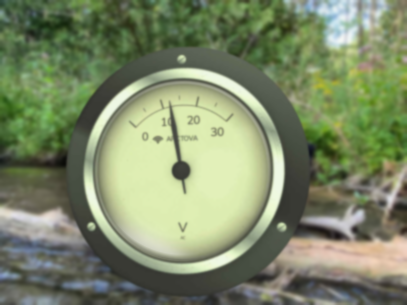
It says {"value": 12.5, "unit": "V"}
